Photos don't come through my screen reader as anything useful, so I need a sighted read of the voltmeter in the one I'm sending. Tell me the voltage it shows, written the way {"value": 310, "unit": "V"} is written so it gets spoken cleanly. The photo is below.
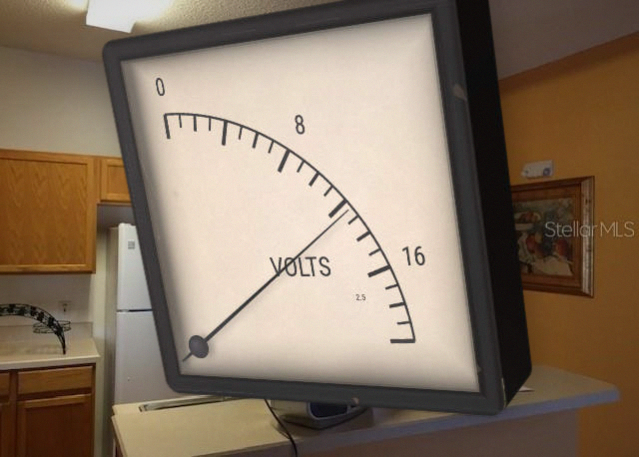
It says {"value": 12.5, "unit": "V"}
